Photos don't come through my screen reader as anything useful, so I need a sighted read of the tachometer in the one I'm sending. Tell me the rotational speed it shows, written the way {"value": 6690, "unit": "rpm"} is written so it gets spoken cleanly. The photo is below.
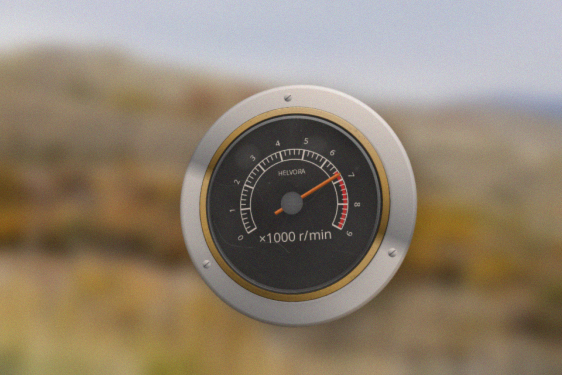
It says {"value": 6800, "unit": "rpm"}
